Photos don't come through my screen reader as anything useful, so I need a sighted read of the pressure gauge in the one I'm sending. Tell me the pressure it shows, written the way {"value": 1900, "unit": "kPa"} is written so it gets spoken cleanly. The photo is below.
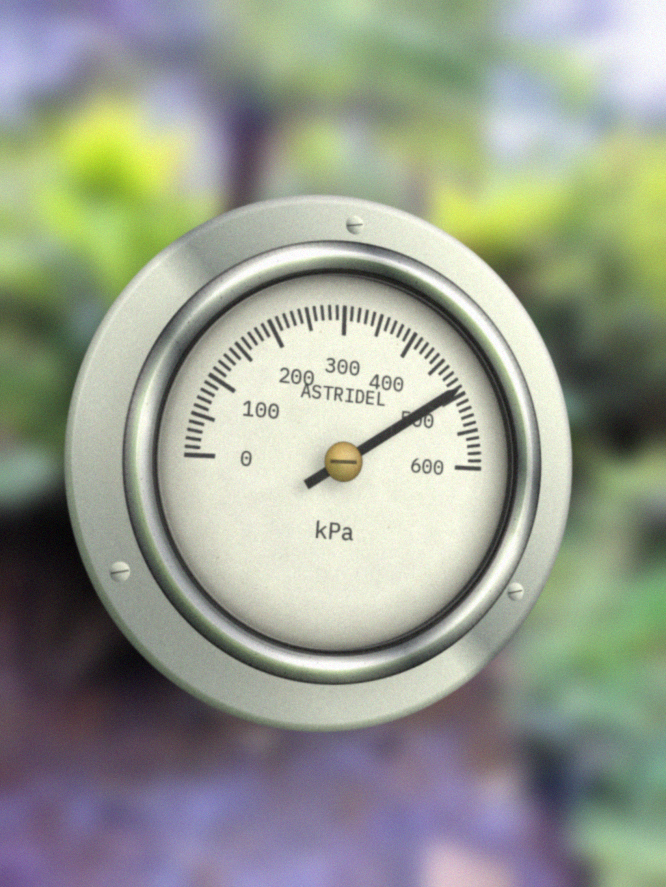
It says {"value": 490, "unit": "kPa"}
